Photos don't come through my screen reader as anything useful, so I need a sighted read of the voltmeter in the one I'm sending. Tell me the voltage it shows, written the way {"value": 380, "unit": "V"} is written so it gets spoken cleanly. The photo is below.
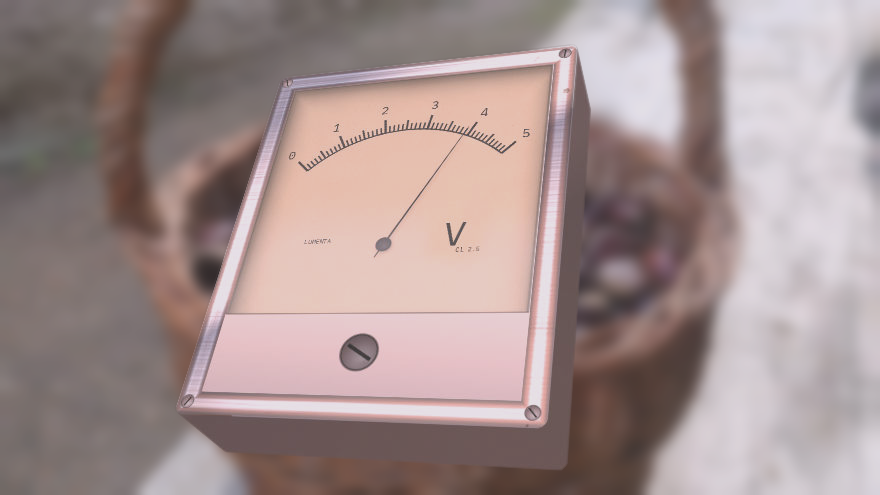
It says {"value": 4, "unit": "V"}
